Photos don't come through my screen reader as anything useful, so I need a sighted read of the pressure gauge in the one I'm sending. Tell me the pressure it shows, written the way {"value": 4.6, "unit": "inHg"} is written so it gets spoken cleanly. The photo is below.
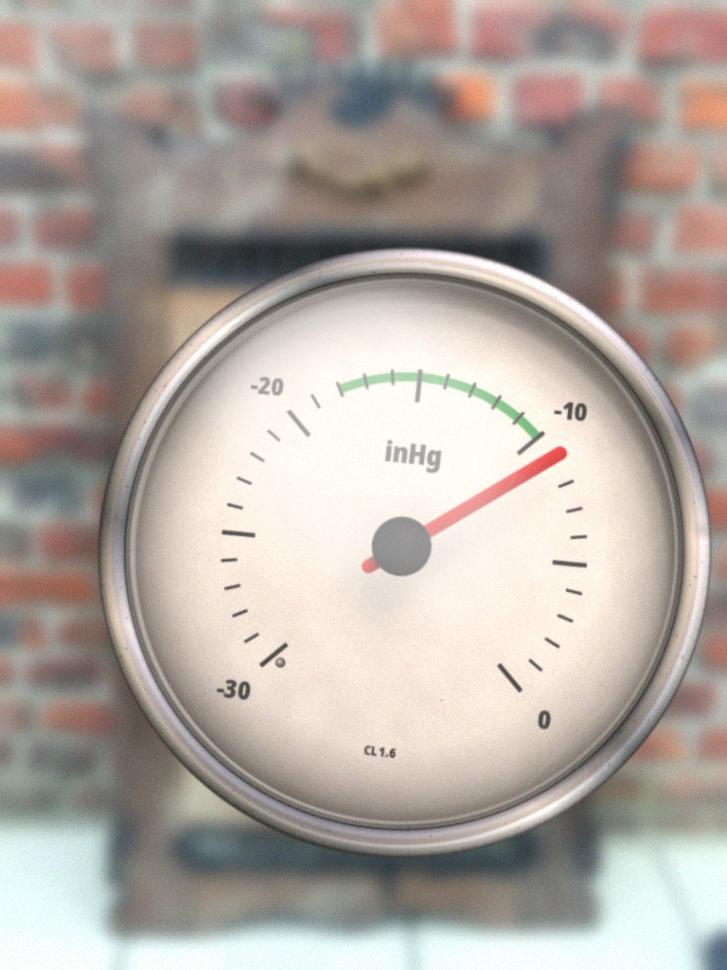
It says {"value": -9, "unit": "inHg"}
